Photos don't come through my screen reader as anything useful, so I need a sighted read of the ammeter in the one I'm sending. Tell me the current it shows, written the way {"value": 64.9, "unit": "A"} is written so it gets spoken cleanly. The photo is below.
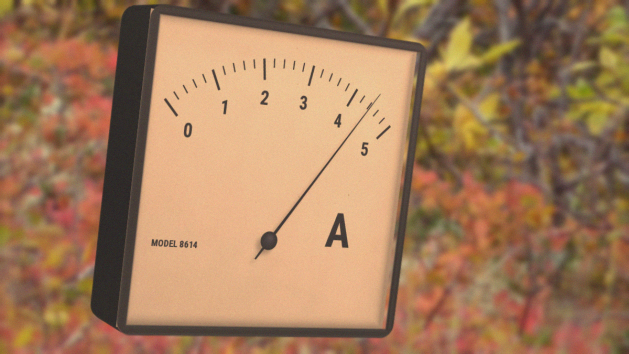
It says {"value": 4.4, "unit": "A"}
